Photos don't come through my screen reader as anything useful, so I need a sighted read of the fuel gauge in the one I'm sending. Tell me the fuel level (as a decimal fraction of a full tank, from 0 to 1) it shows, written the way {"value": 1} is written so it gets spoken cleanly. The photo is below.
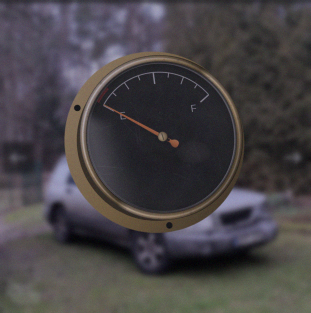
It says {"value": 0}
